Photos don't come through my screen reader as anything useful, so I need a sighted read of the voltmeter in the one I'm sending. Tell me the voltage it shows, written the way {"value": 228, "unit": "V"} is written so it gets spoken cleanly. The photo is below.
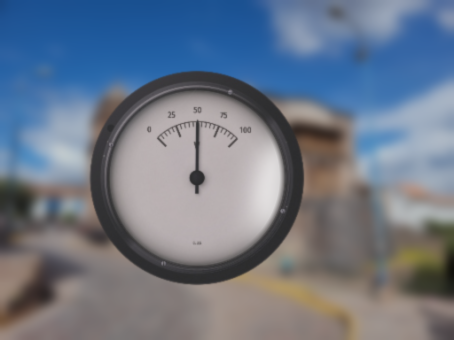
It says {"value": 50, "unit": "V"}
